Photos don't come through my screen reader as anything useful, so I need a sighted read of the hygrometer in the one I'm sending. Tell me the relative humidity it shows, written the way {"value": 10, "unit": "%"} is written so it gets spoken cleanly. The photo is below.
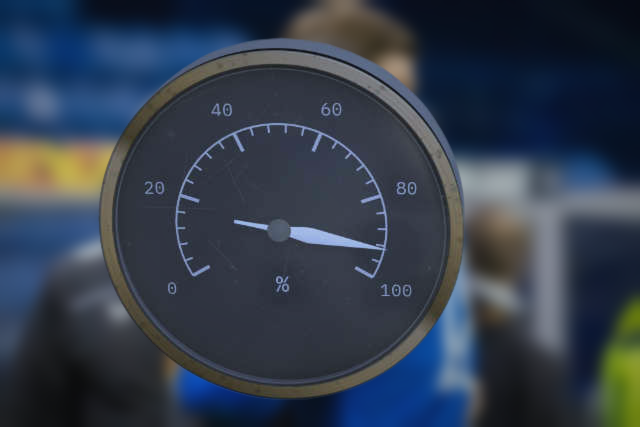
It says {"value": 92, "unit": "%"}
